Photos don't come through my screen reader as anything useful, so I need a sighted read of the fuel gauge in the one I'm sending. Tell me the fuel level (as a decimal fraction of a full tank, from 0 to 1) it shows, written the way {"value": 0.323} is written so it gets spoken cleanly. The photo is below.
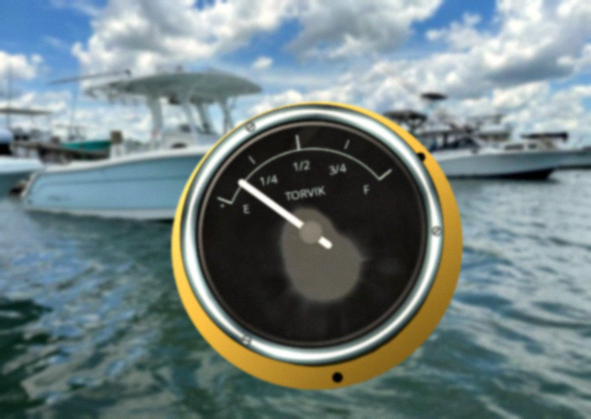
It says {"value": 0.125}
